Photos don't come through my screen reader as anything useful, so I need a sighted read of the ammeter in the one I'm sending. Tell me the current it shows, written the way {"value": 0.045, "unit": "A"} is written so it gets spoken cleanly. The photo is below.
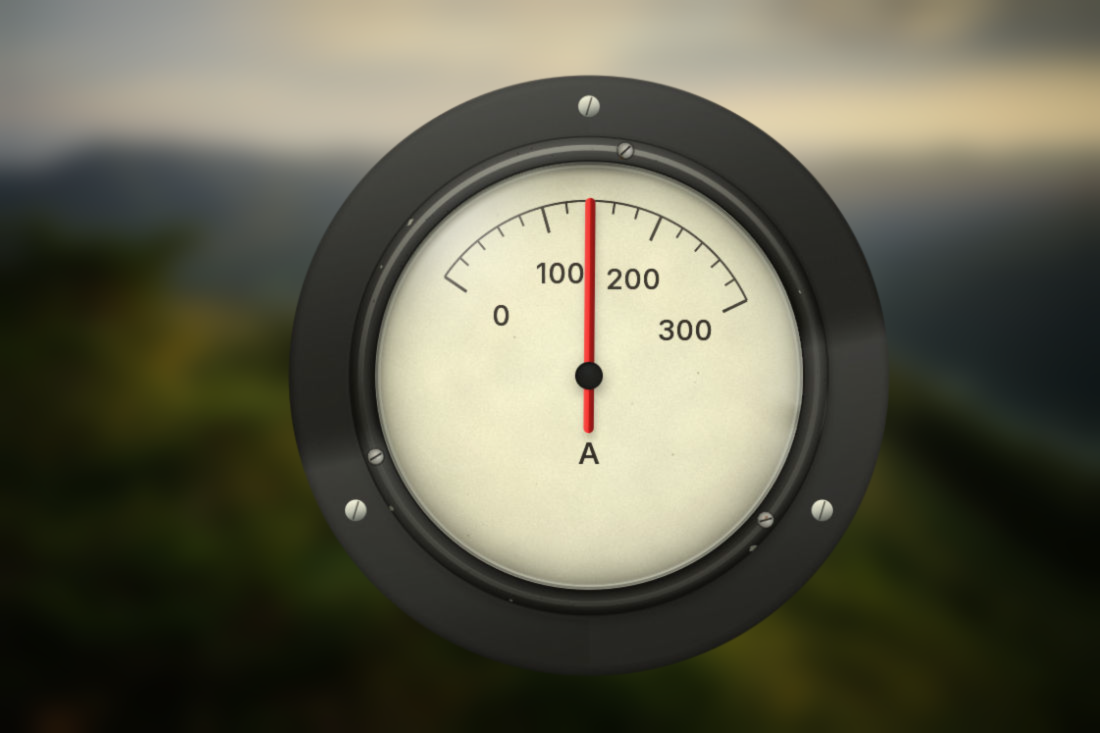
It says {"value": 140, "unit": "A"}
